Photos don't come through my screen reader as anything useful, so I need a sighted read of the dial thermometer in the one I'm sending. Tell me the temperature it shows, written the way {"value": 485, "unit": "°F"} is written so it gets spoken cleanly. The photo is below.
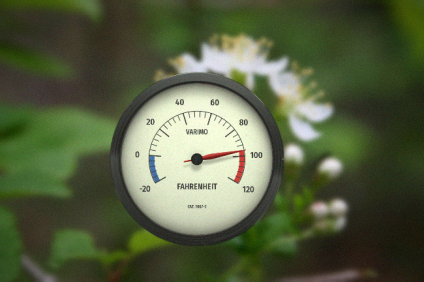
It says {"value": 96, "unit": "°F"}
